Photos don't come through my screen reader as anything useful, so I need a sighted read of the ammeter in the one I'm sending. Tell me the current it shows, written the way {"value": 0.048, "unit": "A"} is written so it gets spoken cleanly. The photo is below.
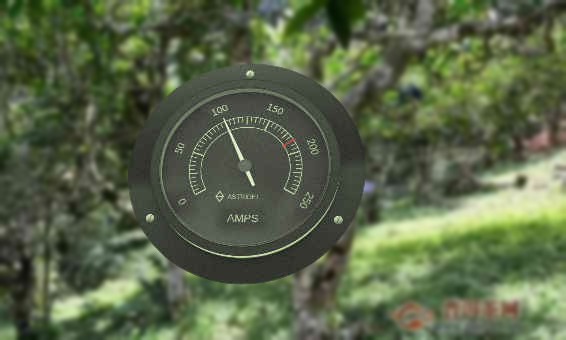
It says {"value": 100, "unit": "A"}
